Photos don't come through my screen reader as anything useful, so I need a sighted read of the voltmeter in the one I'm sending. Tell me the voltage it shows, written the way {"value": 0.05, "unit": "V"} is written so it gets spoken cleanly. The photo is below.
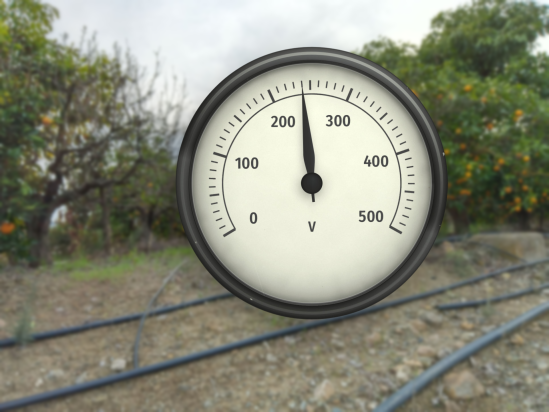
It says {"value": 240, "unit": "V"}
